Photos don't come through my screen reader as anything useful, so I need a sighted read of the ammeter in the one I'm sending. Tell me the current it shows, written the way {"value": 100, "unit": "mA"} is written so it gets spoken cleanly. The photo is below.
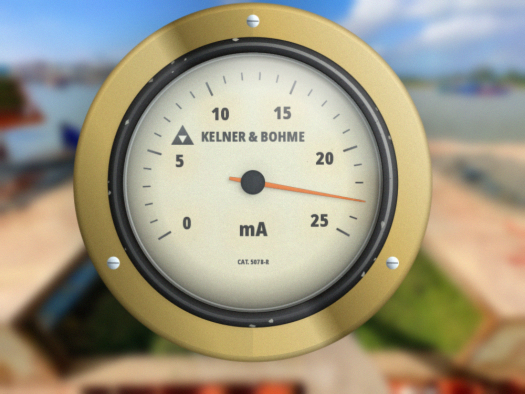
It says {"value": 23, "unit": "mA"}
